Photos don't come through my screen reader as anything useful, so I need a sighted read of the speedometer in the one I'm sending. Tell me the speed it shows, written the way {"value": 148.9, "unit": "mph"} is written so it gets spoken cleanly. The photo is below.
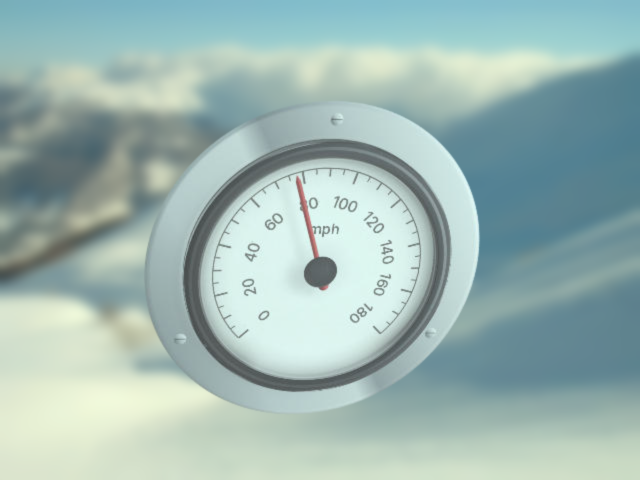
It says {"value": 77.5, "unit": "mph"}
